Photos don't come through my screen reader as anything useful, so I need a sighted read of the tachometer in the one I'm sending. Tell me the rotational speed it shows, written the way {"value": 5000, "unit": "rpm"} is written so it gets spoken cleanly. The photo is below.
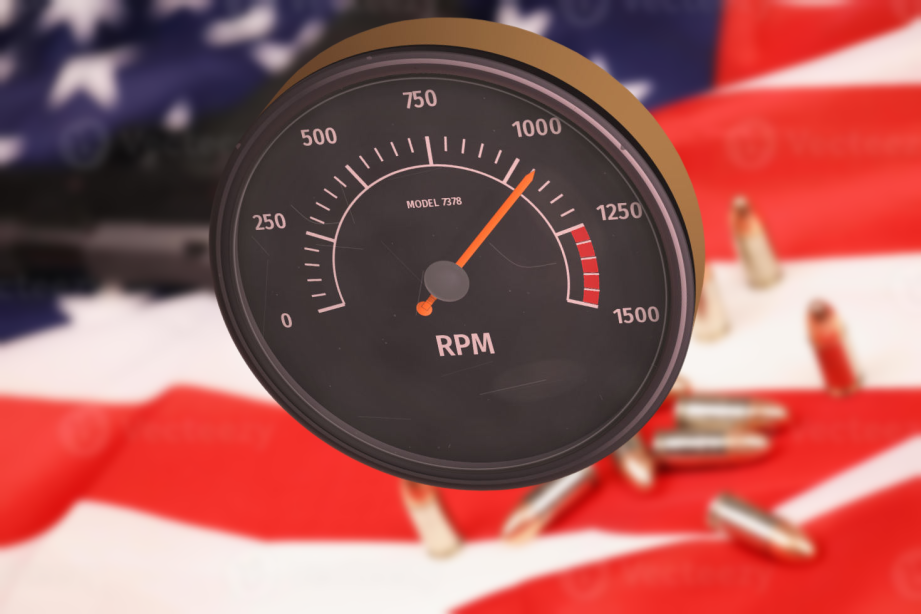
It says {"value": 1050, "unit": "rpm"}
